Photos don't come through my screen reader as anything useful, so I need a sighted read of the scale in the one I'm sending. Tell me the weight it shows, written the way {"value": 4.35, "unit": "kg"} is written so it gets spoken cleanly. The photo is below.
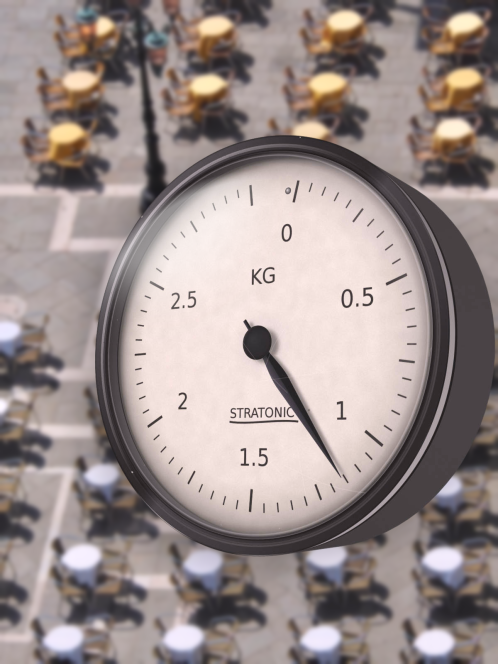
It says {"value": 1.15, "unit": "kg"}
